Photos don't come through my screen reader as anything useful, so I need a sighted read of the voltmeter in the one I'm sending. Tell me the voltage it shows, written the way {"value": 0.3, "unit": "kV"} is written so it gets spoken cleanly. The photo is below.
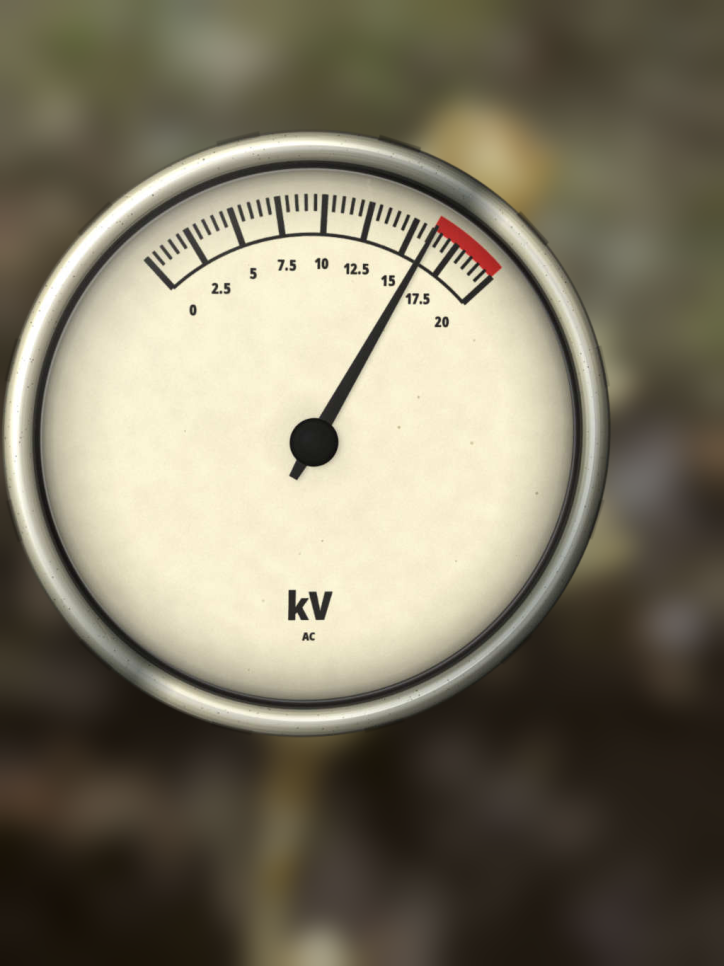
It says {"value": 16, "unit": "kV"}
